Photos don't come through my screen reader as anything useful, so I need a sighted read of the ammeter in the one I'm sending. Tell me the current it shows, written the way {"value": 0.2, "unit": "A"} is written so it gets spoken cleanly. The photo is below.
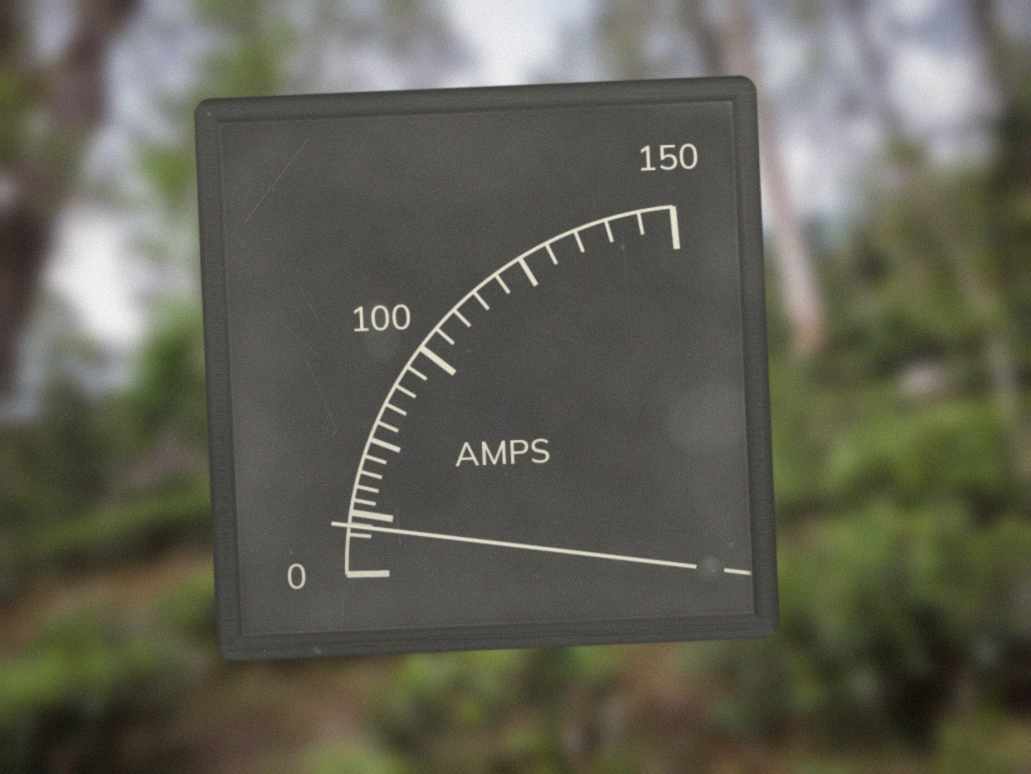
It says {"value": 45, "unit": "A"}
